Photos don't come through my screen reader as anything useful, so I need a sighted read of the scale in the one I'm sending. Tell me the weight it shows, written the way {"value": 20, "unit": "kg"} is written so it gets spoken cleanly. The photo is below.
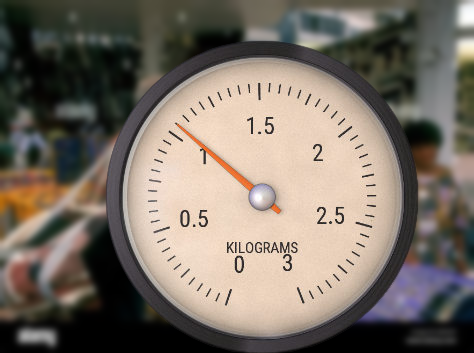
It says {"value": 1.05, "unit": "kg"}
